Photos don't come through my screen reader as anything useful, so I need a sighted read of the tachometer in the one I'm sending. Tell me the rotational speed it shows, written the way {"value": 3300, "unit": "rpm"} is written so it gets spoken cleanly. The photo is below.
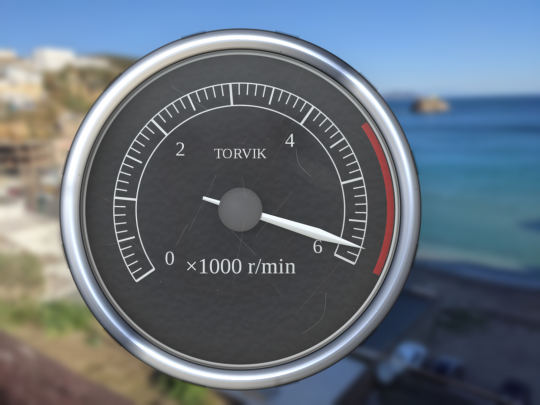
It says {"value": 5800, "unit": "rpm"}
